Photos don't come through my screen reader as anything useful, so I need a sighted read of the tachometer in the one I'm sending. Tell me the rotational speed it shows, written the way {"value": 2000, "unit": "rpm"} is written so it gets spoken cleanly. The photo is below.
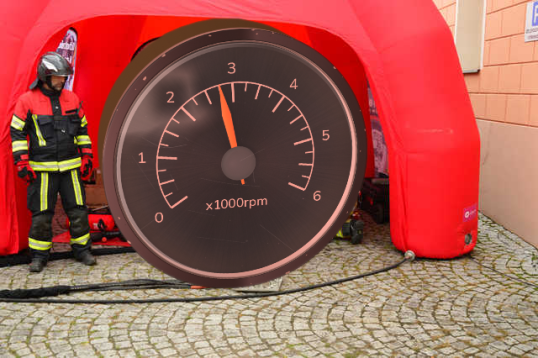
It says {"value": 2750, "unit": "rpm"}
